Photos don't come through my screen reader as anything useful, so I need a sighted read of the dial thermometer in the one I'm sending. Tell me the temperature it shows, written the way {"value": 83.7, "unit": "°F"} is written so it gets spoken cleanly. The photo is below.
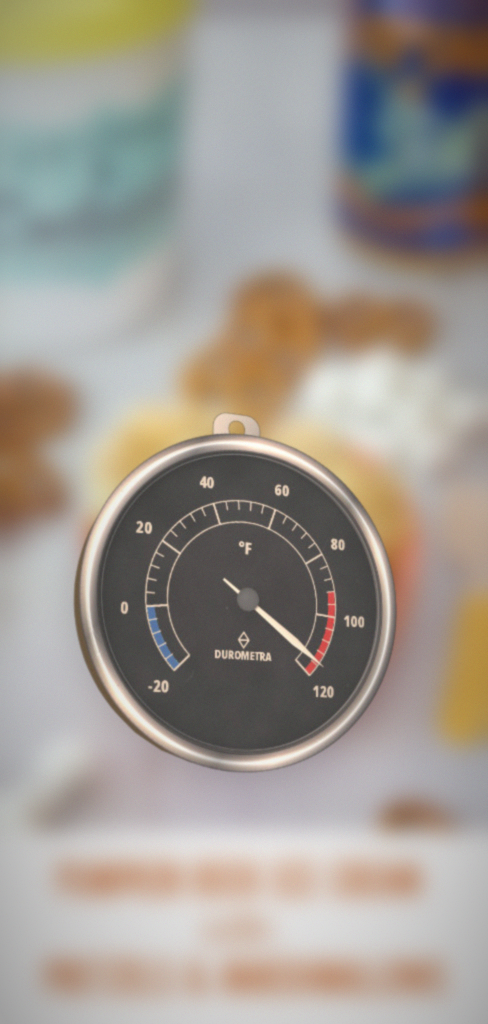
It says {"value": 116, "unit": "°F"}
